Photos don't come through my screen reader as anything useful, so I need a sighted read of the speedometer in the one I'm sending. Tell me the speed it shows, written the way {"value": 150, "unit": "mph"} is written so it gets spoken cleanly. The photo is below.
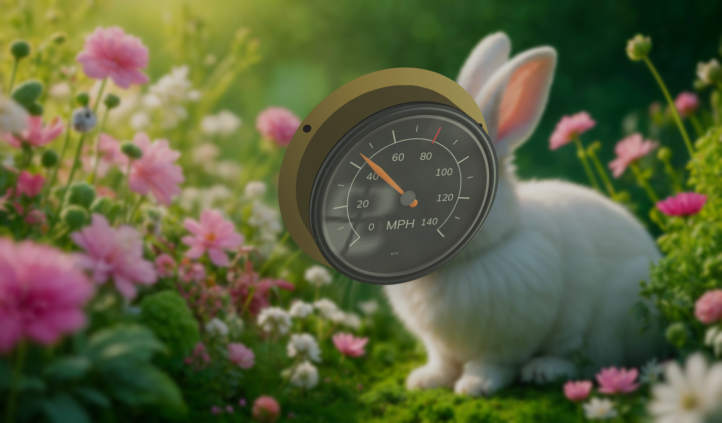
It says {"value": 45, "unit": "mph"}
